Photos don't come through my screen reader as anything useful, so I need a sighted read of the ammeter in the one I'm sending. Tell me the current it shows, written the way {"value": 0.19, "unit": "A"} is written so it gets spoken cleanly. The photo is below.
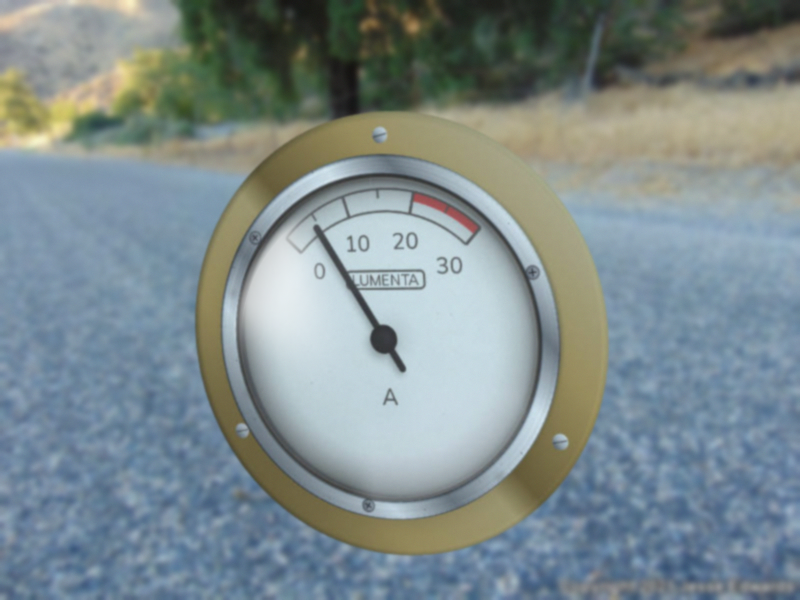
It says {"value": 5, "unit": "A"}
